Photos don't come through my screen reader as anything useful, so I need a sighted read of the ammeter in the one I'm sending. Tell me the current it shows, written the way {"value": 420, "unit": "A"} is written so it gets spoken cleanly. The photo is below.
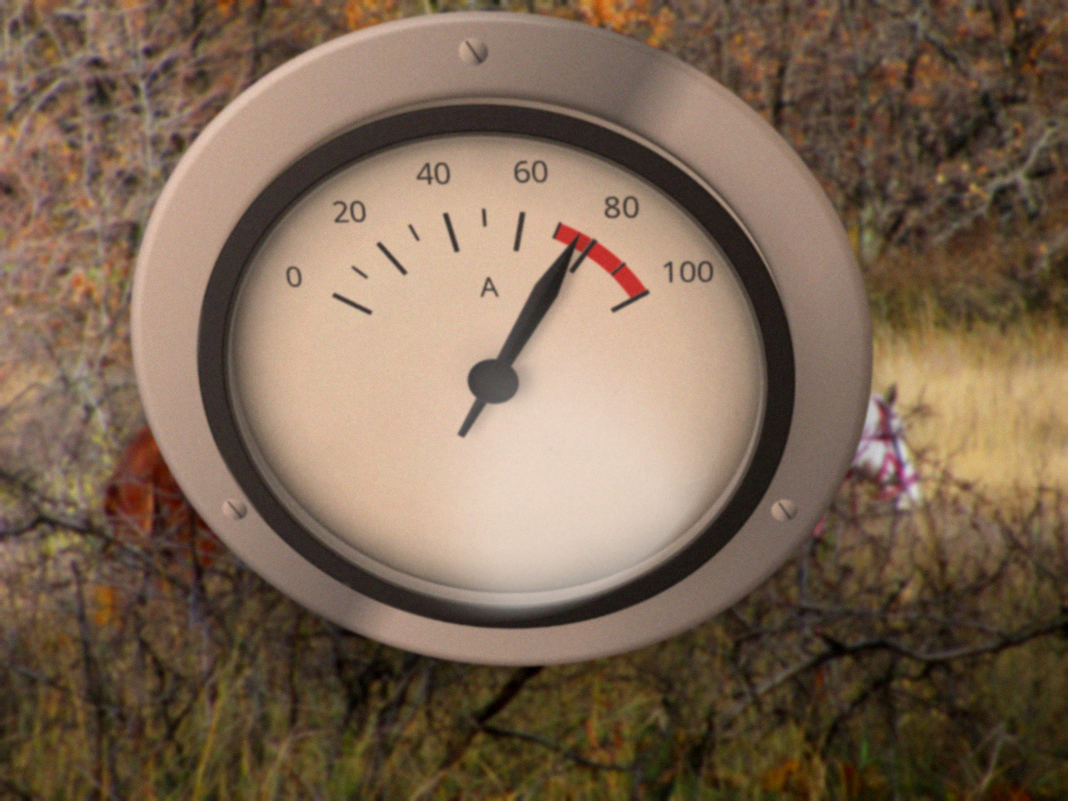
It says {"value": 75, "unit": "A"}
